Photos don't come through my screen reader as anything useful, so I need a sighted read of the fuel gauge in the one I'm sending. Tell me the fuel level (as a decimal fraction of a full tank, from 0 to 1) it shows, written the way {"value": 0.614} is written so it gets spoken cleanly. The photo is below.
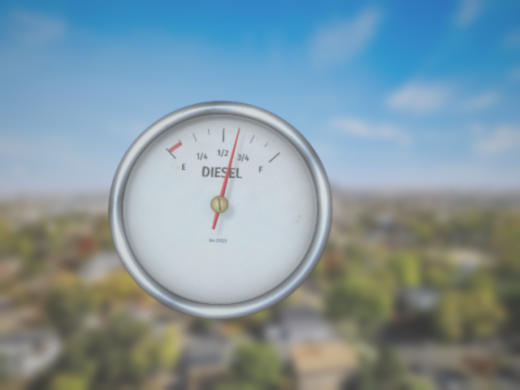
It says {"value": 0.625}
